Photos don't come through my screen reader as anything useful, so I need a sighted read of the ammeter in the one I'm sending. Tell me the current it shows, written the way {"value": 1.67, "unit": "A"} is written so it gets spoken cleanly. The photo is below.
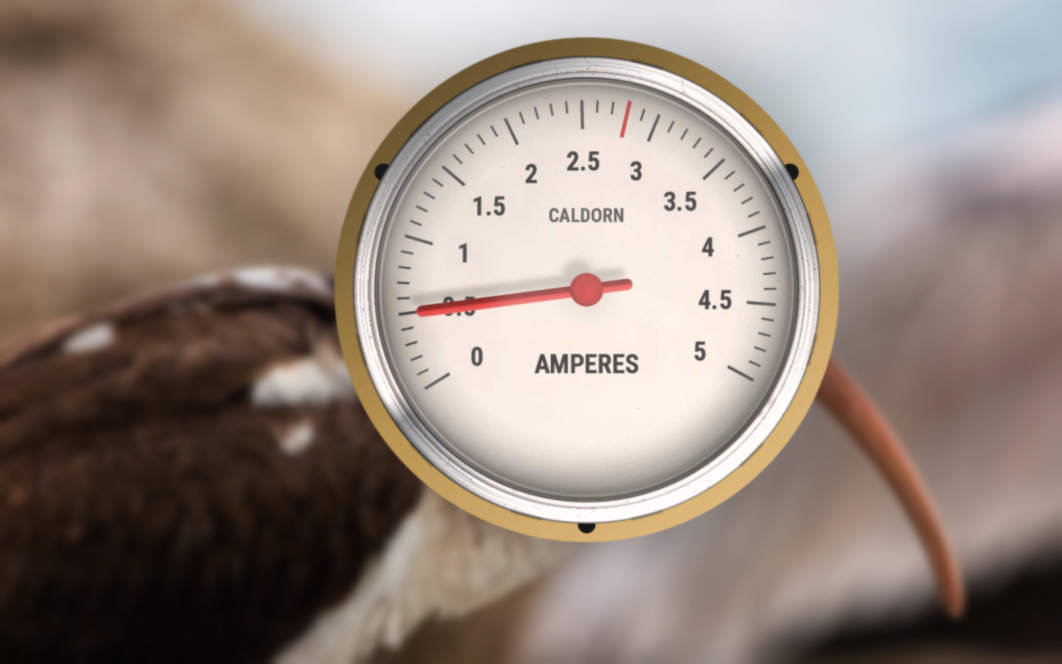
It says {"value": 0.5, "unit": "A"}
